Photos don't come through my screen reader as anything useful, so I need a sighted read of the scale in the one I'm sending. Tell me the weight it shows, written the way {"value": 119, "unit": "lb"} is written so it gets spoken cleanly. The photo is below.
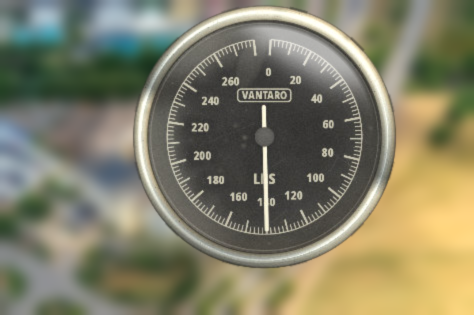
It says {"value": 140, "unit": "lb"}
